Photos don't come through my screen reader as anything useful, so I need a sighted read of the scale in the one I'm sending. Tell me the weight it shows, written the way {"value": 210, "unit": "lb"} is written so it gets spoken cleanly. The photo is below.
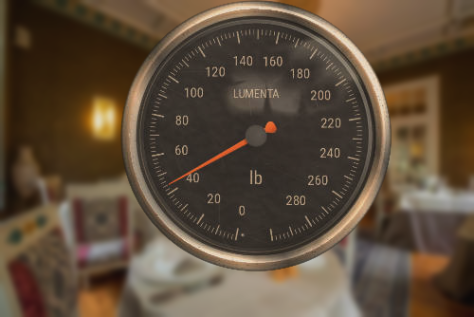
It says {"value": 44, "unit": "lb"}
